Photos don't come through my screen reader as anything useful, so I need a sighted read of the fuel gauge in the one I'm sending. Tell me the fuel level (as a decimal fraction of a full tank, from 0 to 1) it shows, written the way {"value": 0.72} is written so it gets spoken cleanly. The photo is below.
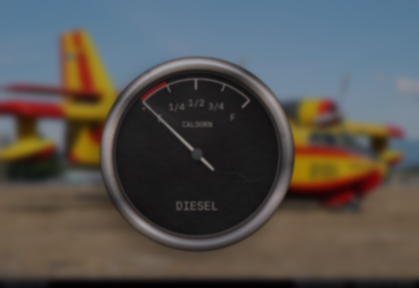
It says {"value": 0}
